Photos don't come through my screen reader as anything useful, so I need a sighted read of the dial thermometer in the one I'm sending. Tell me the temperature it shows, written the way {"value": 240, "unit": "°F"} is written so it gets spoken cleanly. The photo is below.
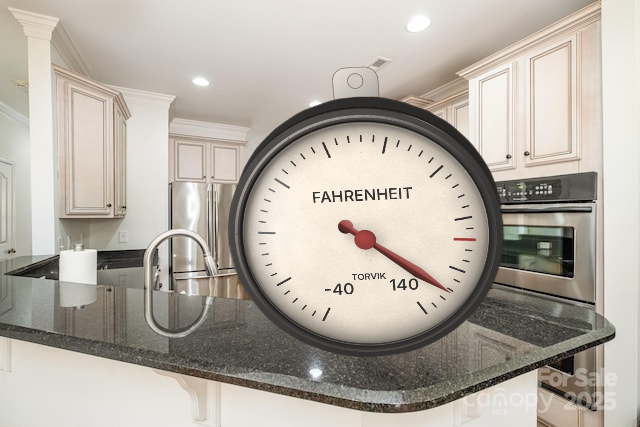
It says {"value": 128, "unit": "°F"}
